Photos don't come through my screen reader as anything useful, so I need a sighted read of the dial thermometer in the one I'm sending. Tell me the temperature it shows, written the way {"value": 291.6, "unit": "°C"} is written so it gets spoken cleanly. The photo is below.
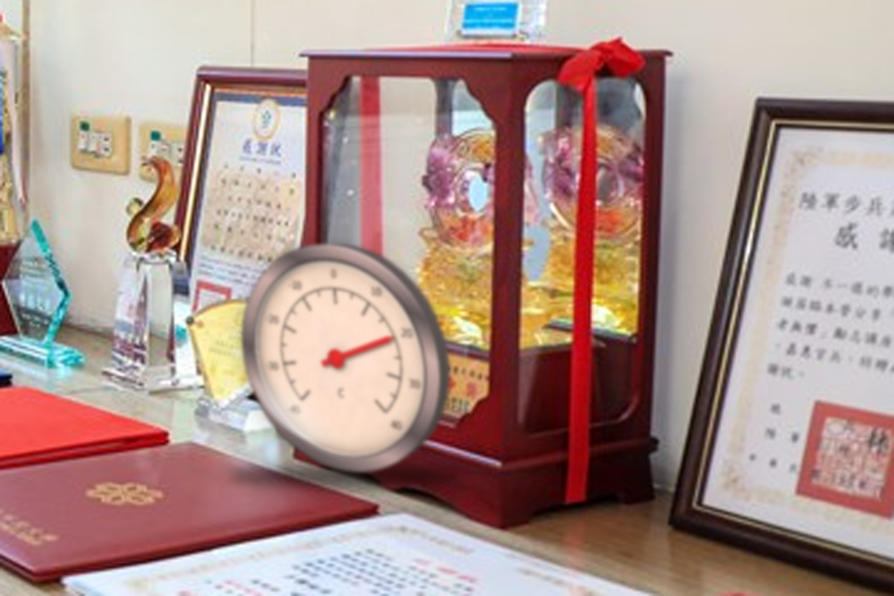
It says {"value": 20, "unit": "°C"}
